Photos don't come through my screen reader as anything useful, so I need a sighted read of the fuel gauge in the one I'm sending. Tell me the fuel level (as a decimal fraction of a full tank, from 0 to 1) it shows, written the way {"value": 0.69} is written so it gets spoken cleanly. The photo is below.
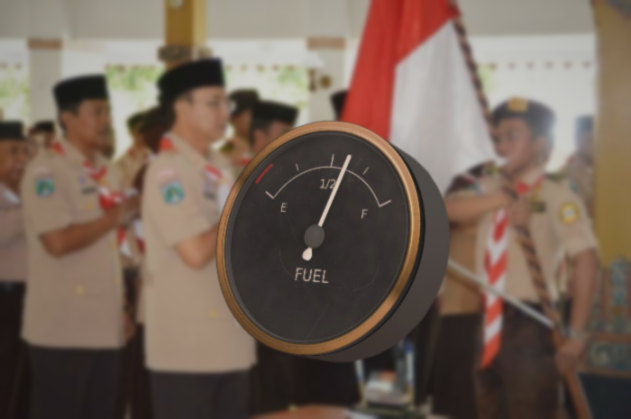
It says {"value": 0.625}
